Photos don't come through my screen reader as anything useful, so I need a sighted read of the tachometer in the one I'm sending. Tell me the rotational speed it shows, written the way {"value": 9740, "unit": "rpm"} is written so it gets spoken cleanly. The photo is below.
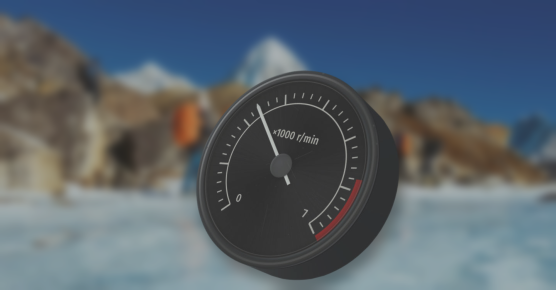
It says {"value": 2400, "unit": "rpm"}
